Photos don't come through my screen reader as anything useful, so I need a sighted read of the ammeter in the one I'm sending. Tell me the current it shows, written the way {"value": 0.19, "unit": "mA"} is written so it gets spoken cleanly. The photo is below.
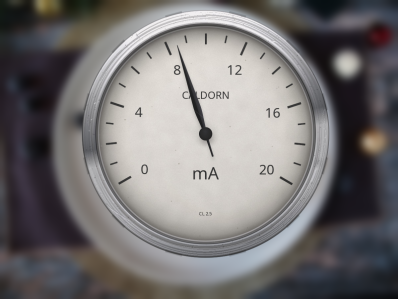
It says {"value": 8.5, "unit": "mA"}
